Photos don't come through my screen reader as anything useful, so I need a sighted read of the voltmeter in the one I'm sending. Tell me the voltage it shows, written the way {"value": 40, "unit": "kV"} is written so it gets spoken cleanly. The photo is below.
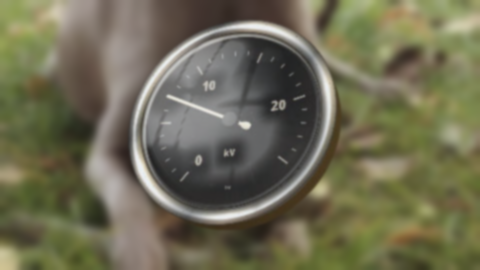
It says {"value": 7, "unit": "kV"}
